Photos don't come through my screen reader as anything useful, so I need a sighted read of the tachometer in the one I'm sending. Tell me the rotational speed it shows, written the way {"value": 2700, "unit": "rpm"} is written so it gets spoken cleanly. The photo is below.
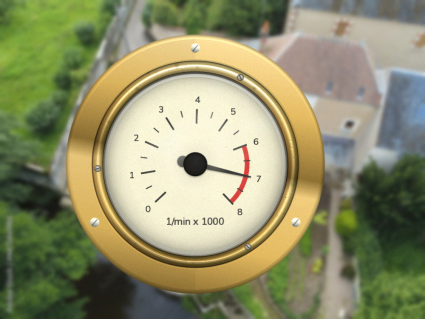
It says {"value": 7000, "unit": "rpm"}
